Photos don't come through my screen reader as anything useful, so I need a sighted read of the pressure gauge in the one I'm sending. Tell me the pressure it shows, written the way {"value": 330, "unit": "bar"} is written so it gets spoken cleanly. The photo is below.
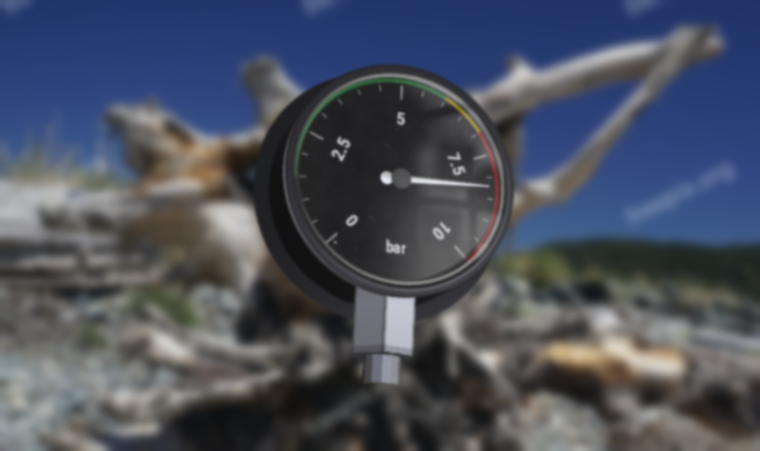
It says {"value": 8.25, "unit": "bar"}
